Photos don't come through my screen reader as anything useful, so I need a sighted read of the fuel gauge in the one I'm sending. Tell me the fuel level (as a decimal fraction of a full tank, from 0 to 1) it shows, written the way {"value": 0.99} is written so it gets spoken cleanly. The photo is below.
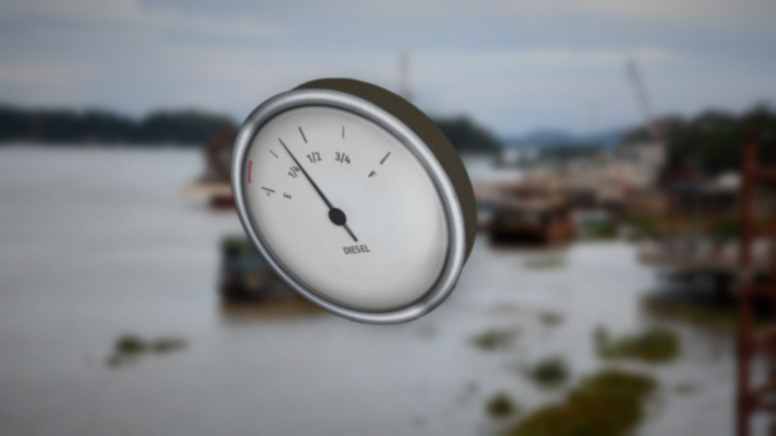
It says {"value": 0.375}
